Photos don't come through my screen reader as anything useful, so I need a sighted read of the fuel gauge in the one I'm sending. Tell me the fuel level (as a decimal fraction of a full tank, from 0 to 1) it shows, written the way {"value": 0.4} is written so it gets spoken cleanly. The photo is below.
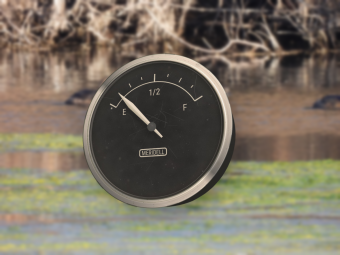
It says {"value": 0.125}
